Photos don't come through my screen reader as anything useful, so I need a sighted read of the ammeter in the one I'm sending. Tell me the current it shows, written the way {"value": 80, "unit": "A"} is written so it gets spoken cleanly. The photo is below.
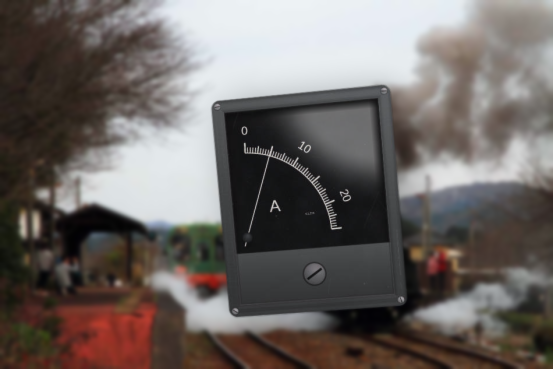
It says {"value": 5, "unit": "A"}
